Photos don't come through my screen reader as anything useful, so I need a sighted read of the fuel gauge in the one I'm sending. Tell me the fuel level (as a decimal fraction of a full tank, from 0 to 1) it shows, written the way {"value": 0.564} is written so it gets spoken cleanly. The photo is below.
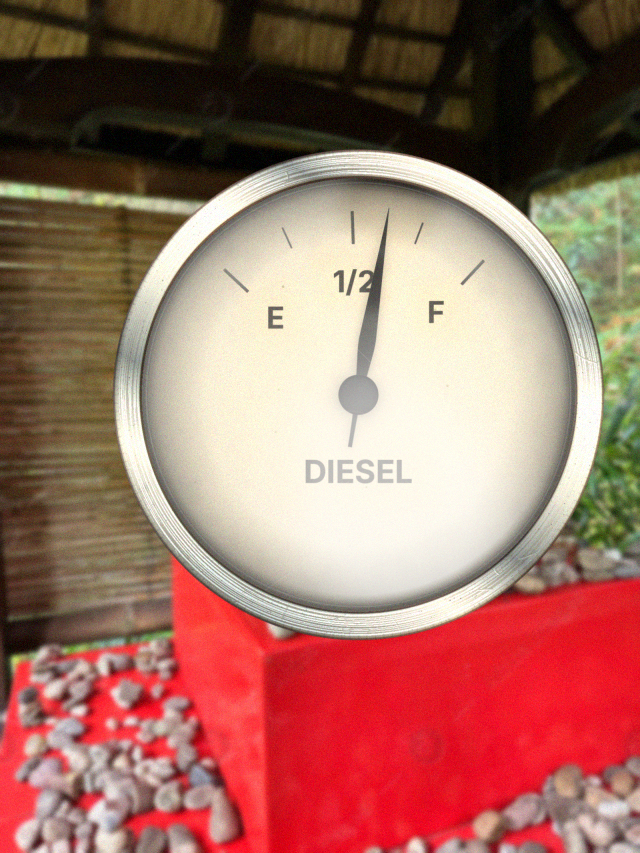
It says {"value": 0.625}
